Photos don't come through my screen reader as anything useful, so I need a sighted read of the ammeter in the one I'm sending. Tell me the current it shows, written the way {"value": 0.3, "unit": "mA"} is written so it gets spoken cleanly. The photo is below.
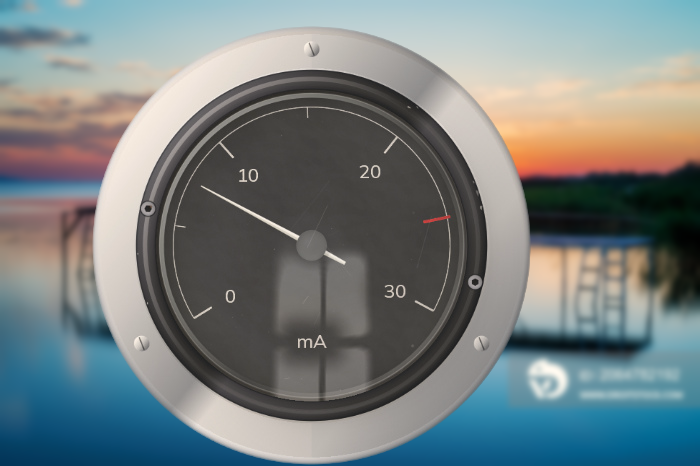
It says {"value": 7.5, "unit": "mA"}
